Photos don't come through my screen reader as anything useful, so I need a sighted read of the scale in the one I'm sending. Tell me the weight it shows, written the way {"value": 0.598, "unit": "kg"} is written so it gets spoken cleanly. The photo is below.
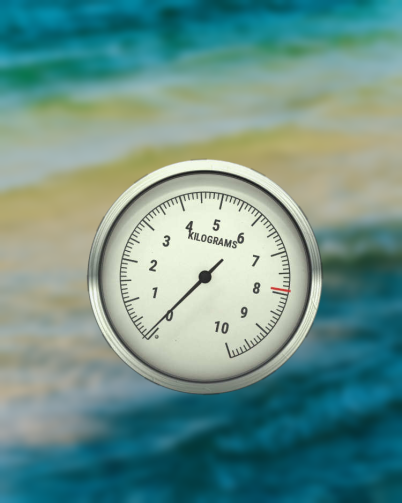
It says {"value": 0.1, "unit": "kg"}
